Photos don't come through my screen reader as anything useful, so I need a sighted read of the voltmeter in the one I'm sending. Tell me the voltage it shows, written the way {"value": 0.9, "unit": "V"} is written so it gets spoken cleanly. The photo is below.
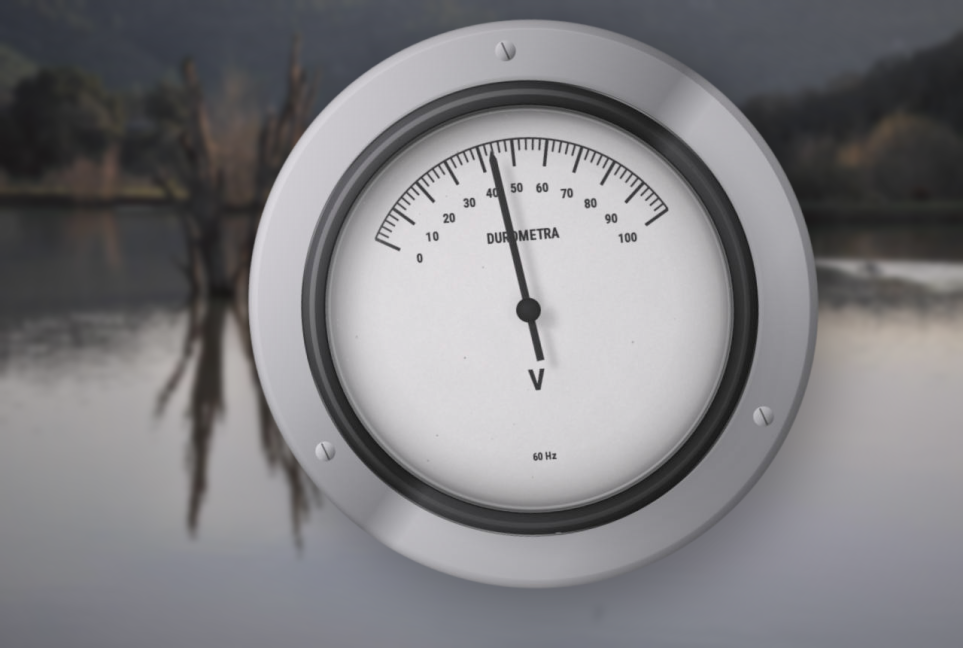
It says {"value": 44, "unit": "V"}
